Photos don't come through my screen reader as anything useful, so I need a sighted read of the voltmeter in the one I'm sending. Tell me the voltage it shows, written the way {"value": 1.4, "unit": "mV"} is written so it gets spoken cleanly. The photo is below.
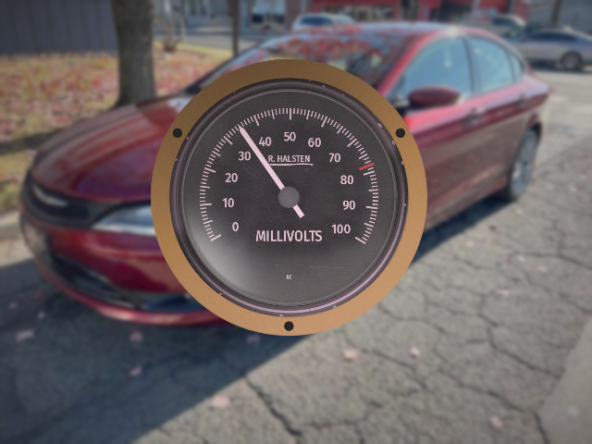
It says {"value": 35, "unit": "mV"}
